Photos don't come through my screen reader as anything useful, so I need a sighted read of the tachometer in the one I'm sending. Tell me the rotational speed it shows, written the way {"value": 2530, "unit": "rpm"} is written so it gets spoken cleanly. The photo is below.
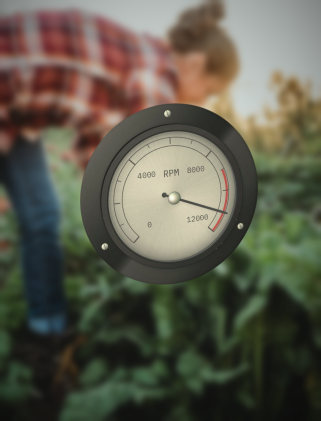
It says {"value": 11000, "unit": "rpm"}
